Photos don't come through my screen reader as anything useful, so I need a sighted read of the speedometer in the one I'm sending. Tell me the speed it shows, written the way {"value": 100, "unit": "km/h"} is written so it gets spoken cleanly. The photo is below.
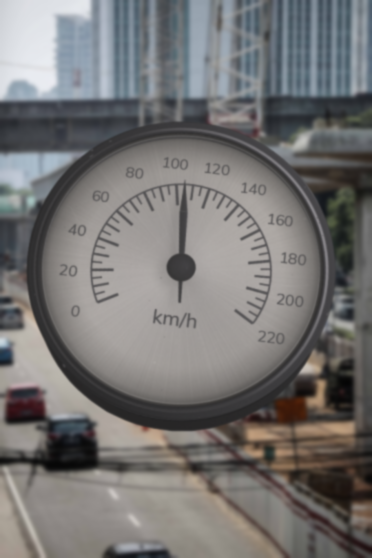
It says {"value": 105, "unit": "km/h"}
